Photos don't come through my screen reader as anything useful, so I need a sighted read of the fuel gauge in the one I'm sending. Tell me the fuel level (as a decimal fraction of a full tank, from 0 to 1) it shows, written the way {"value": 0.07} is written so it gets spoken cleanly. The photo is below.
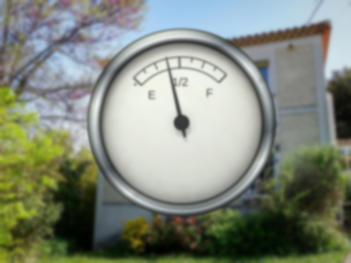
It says {"value": 0.375}
